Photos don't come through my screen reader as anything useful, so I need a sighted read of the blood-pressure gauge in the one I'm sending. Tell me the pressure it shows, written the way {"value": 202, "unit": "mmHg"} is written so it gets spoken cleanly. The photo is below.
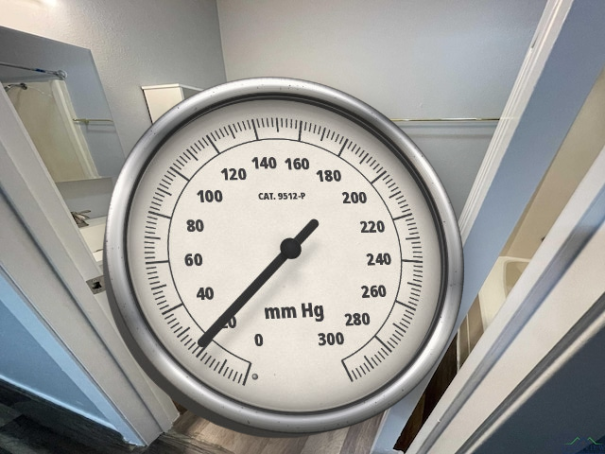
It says {"value": 22, "unit": "mmHg"}
